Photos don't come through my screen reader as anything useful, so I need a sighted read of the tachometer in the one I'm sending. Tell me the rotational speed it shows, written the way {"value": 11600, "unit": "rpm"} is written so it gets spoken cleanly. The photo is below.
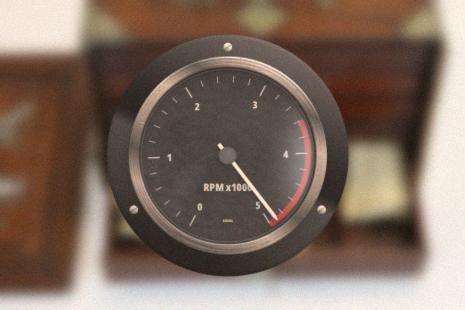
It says {"value": 4900, "unit": "rpm"}
